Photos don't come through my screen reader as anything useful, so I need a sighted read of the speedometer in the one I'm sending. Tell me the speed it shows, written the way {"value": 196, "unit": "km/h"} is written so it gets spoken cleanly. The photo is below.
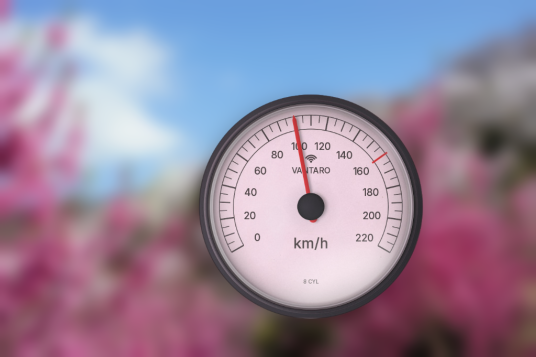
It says {"value": 100, "unit": "km/h"}
